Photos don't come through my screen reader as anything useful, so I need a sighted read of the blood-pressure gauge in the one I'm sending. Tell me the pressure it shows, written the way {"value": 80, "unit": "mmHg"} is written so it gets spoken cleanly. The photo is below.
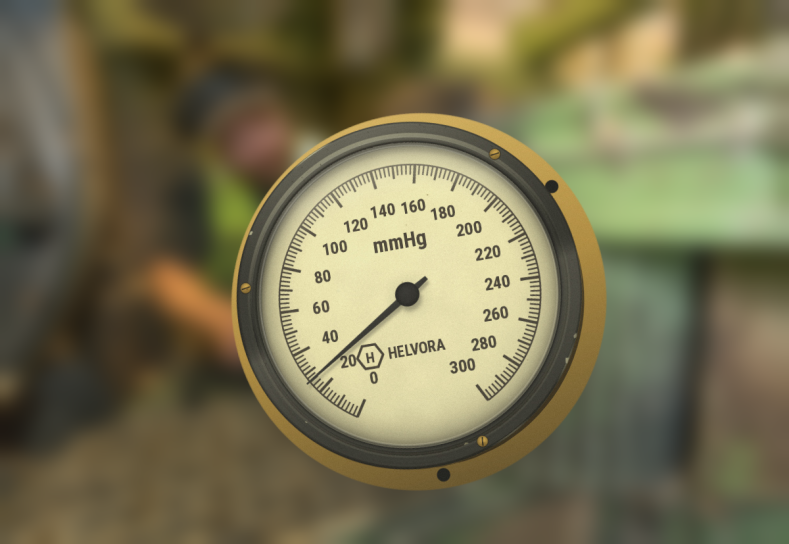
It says {"value": 26, "unit": "mmHg"}
